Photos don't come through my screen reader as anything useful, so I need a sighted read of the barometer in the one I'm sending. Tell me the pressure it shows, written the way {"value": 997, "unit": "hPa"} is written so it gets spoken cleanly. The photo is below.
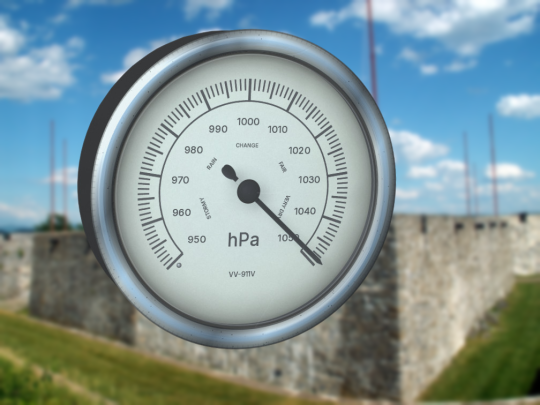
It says {"value": 1049, "unit": "hPa"}
